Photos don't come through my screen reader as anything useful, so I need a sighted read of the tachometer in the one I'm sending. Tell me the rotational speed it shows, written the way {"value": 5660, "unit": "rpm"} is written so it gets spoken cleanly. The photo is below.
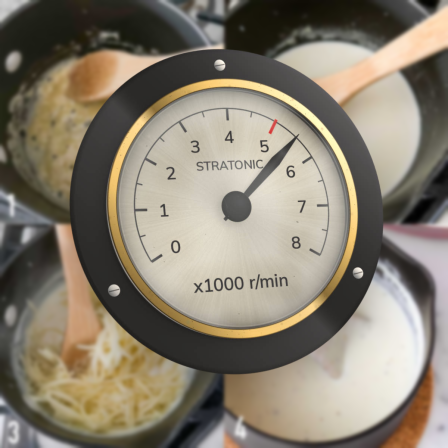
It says {"value": 5500, "unit": "rpm"}
